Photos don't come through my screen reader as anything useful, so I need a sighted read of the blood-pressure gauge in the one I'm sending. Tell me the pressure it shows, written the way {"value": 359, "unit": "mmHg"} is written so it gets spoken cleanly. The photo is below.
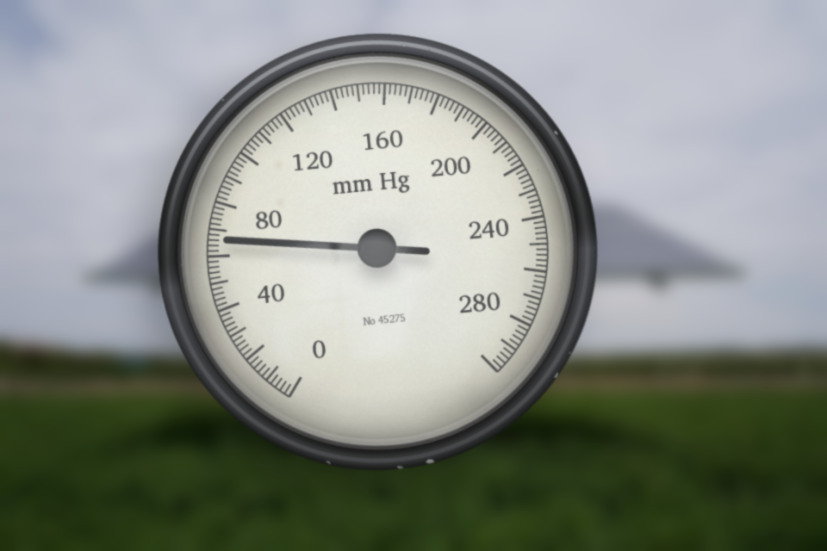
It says {"value": 66, "unit": "mmHg"}
